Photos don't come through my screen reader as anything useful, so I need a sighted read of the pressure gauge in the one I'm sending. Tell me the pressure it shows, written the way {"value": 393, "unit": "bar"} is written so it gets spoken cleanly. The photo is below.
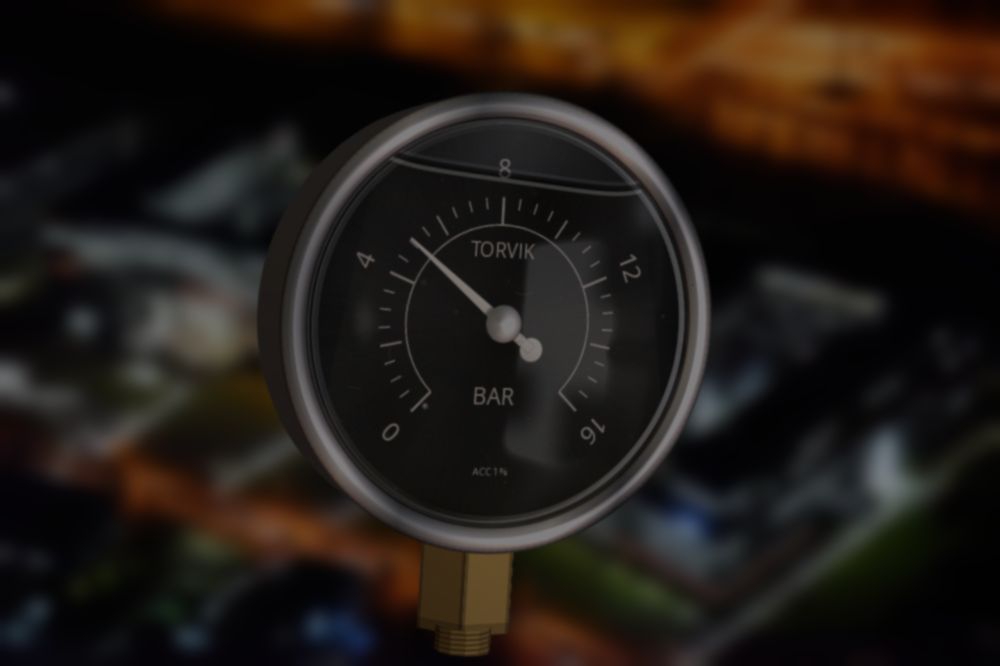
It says {"value": 5, "unit": "bar"}
